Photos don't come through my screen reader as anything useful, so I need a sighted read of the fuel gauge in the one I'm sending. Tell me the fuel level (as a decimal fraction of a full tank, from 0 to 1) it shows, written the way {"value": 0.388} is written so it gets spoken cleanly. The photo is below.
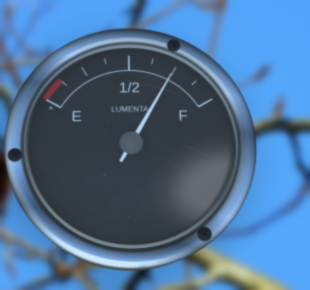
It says {"value": 0.75}
